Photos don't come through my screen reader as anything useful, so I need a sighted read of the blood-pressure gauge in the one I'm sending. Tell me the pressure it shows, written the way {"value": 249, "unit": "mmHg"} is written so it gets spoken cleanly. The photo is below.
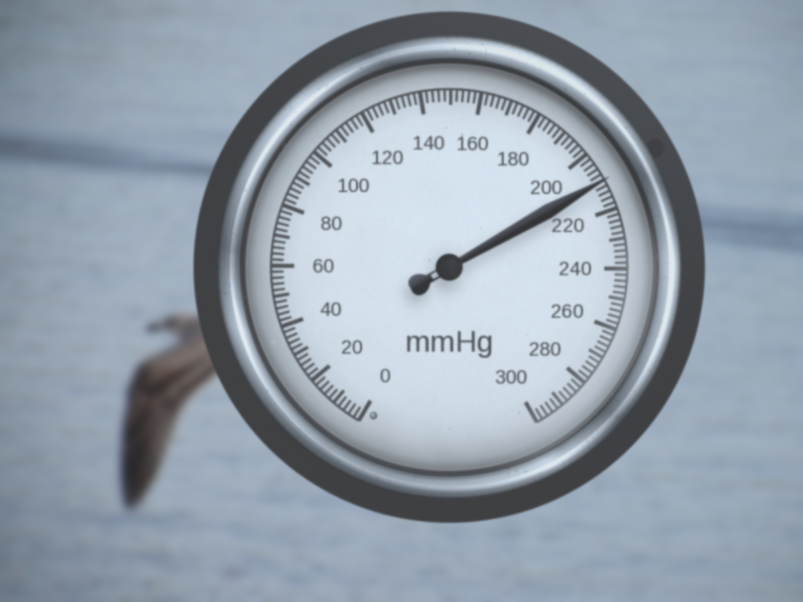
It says {"value": 210, "unit": "mmHg"}
